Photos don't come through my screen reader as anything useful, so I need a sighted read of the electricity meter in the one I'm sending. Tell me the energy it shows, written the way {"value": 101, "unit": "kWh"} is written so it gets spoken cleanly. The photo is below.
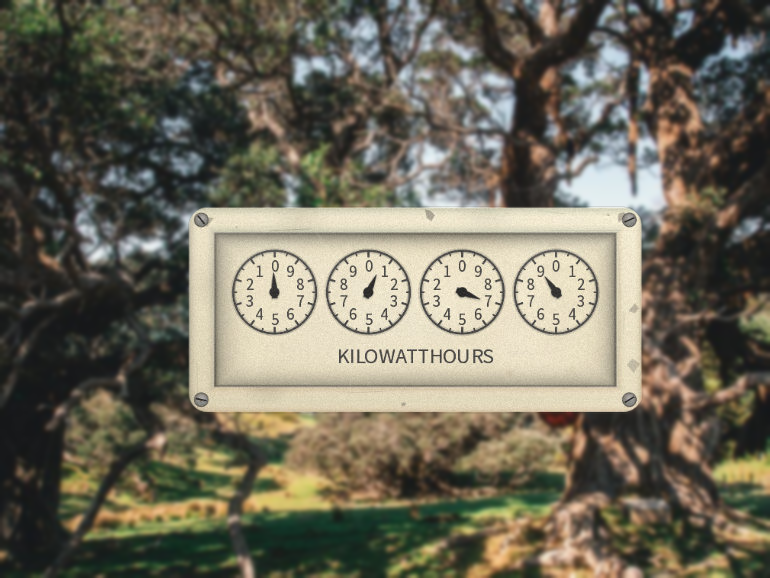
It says {"value": 69, "unit": "kWh"}
